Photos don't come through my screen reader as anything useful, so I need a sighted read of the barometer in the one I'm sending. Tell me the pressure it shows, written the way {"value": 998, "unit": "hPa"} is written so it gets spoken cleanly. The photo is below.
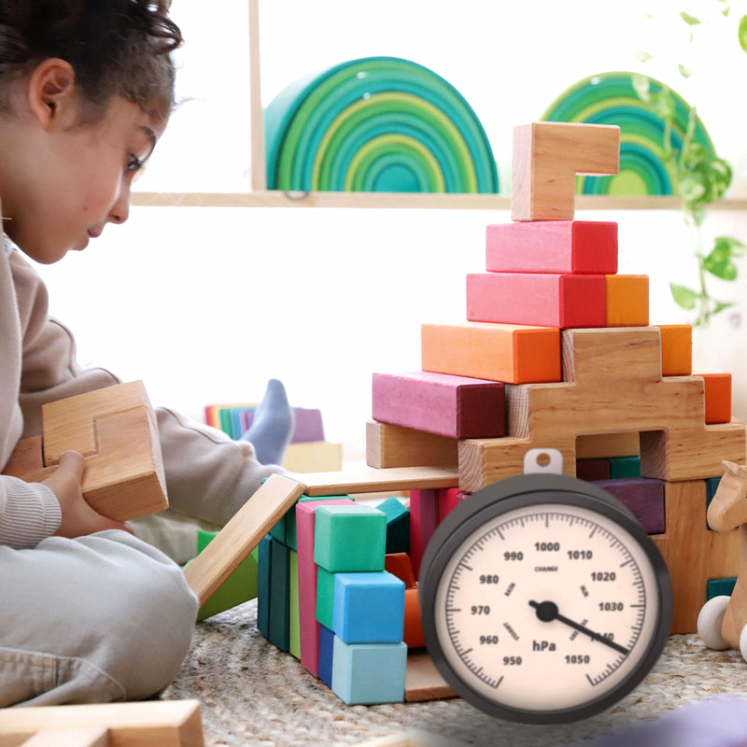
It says {"value": 1040, "unit": "hPa"}
